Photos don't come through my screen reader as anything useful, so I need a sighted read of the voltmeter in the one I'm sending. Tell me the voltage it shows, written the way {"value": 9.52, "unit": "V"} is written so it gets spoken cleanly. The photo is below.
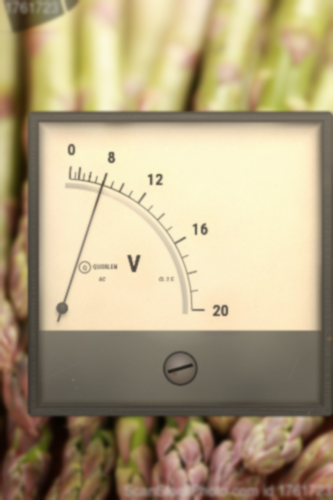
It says {"value": 8, "unit": "V"}
